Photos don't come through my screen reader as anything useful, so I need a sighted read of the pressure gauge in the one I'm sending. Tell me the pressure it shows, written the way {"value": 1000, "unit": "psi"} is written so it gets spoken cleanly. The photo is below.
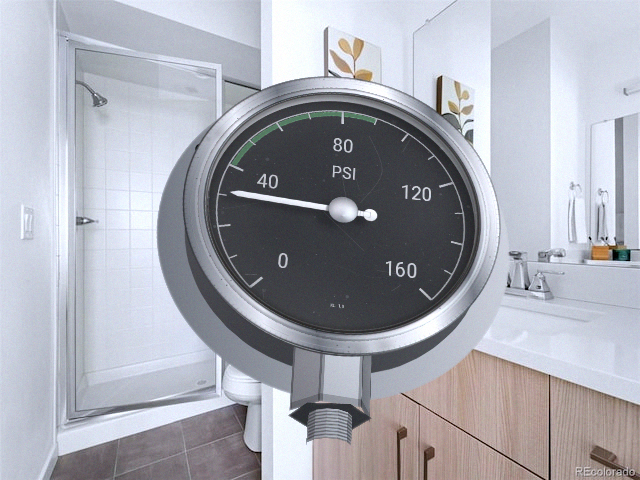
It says {"value": 30, "unit": "psi"}
